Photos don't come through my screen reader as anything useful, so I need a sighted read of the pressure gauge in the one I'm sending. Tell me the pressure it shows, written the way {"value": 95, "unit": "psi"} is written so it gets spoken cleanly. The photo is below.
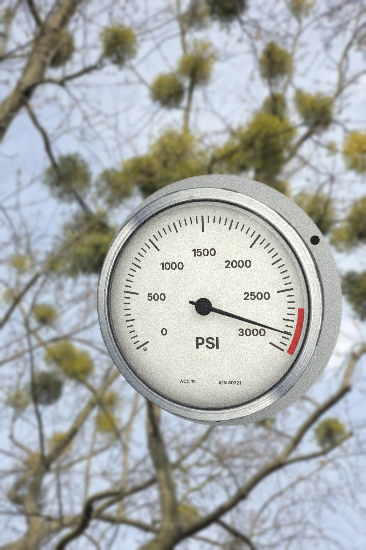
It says {"value": 2850, "unit": "psi"}
